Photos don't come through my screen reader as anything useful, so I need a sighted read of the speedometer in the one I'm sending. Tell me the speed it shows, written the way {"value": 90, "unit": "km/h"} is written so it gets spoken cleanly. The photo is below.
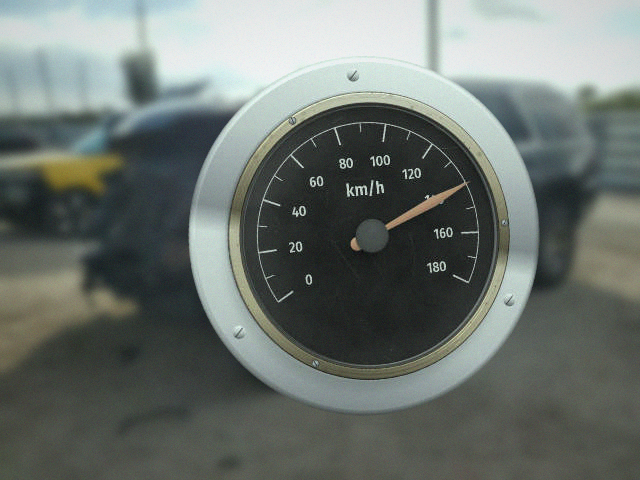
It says {"value": 140, "unit": "km/h"}
